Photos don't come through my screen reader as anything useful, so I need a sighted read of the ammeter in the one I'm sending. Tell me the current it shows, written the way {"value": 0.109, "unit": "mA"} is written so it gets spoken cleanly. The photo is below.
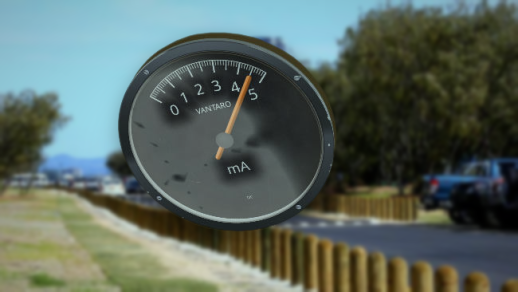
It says {"value": 4.5, "unit": "mA"}
